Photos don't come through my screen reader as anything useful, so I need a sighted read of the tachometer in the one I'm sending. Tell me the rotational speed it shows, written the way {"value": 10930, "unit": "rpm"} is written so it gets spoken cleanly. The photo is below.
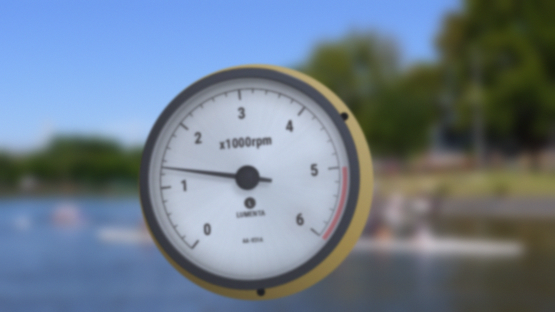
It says {"value": 1300, "unit": "rpm"}
